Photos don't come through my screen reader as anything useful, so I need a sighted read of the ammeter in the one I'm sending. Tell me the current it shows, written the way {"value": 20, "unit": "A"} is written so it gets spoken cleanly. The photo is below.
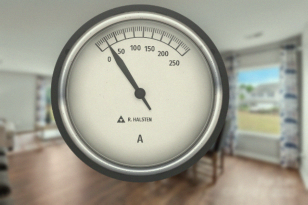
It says {"value": 25, "unit": "A"}
